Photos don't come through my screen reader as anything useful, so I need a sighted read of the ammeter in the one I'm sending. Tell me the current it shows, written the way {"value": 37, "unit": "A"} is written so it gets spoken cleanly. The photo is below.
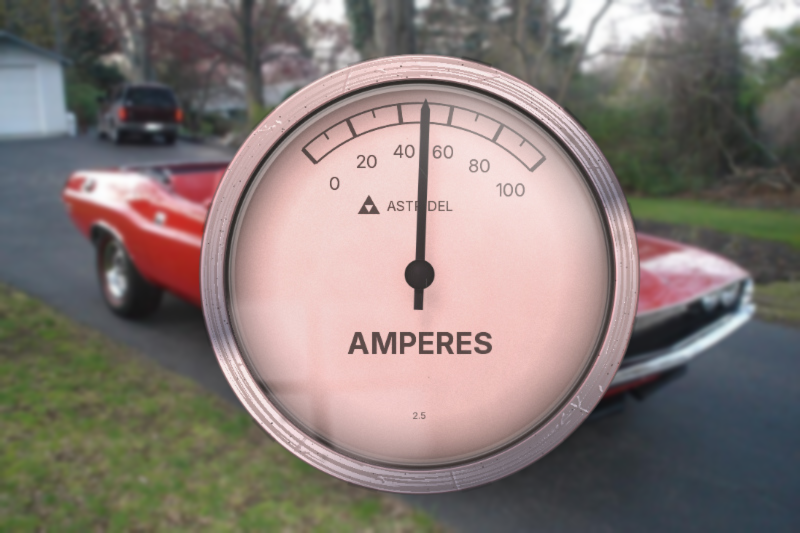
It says {"value": 50, "unit": "A"}
